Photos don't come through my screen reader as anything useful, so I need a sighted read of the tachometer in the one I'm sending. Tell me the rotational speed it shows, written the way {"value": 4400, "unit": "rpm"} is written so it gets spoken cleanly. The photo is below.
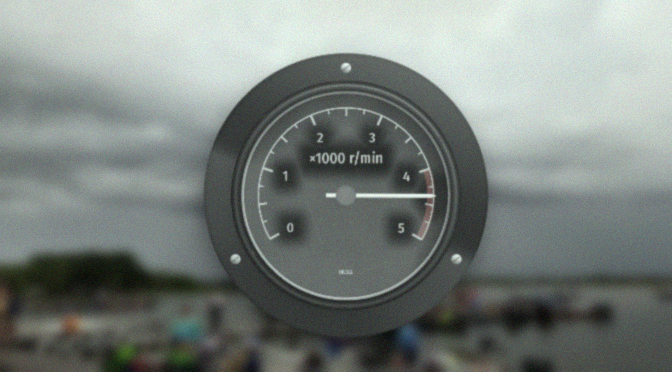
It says {"value": 4375, "unit": "rpm"}
